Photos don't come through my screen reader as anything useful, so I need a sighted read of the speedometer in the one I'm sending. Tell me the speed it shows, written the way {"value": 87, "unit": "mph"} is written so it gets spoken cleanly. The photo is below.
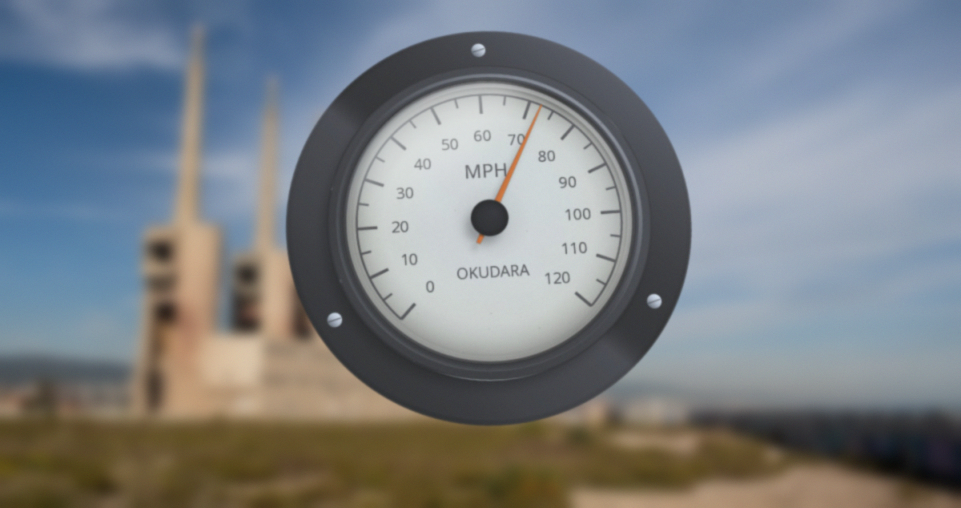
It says {"value": 72.5, "unit": "mph"}
